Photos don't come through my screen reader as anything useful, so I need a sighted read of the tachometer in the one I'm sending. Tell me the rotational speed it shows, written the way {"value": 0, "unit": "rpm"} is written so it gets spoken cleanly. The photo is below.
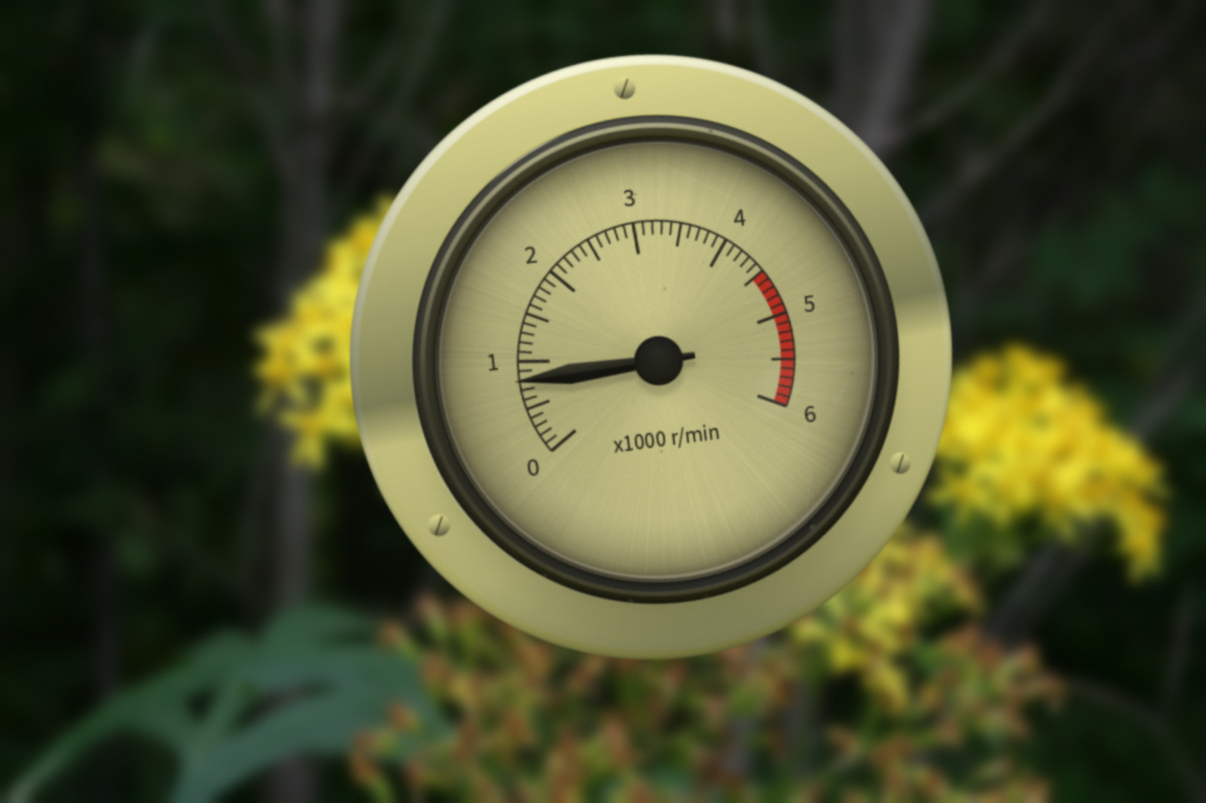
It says {"value": 800, "unit": "rpm"}
